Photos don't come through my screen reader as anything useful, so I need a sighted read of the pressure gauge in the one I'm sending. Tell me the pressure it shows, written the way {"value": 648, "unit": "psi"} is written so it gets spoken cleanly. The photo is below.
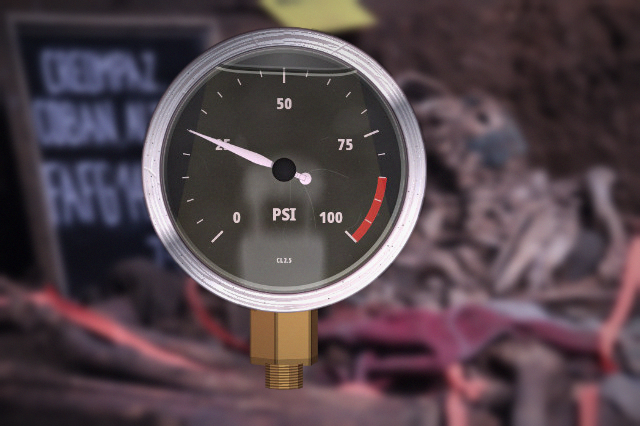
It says {"value": 25, "unit": "psi"}
